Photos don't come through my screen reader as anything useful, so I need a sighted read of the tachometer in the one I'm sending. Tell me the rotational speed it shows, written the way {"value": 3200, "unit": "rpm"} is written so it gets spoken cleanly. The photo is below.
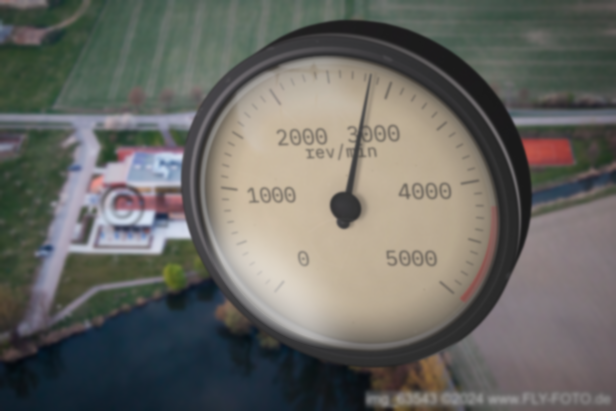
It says {"value": 2850, "unit": "rpm"}
